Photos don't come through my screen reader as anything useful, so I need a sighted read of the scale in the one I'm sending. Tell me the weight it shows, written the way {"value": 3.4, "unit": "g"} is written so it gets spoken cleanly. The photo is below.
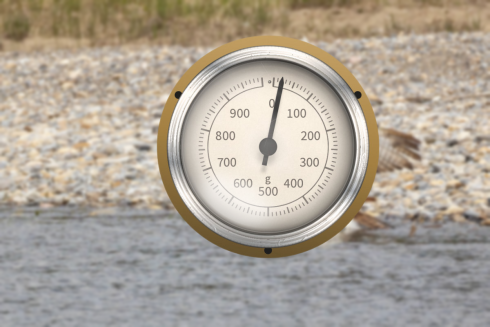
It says {"value": 20, "unit": "g"}
